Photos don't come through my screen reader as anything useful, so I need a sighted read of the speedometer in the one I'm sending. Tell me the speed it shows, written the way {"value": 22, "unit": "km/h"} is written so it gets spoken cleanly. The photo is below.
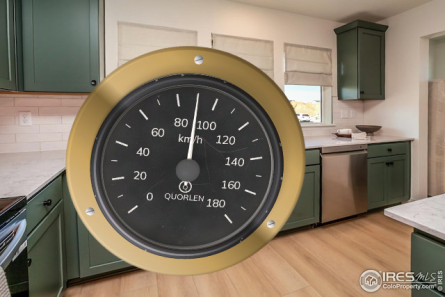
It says {"value": 90, "unit": "km/h"}
